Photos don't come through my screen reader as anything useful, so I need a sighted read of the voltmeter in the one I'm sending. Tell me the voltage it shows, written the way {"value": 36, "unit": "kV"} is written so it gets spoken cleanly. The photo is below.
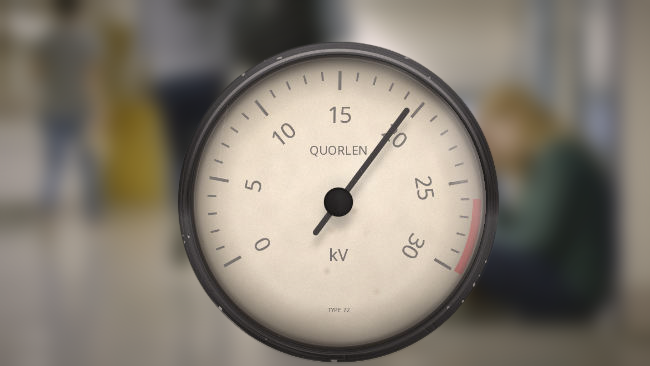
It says {"value": 19.5, "unit": "kV"}
